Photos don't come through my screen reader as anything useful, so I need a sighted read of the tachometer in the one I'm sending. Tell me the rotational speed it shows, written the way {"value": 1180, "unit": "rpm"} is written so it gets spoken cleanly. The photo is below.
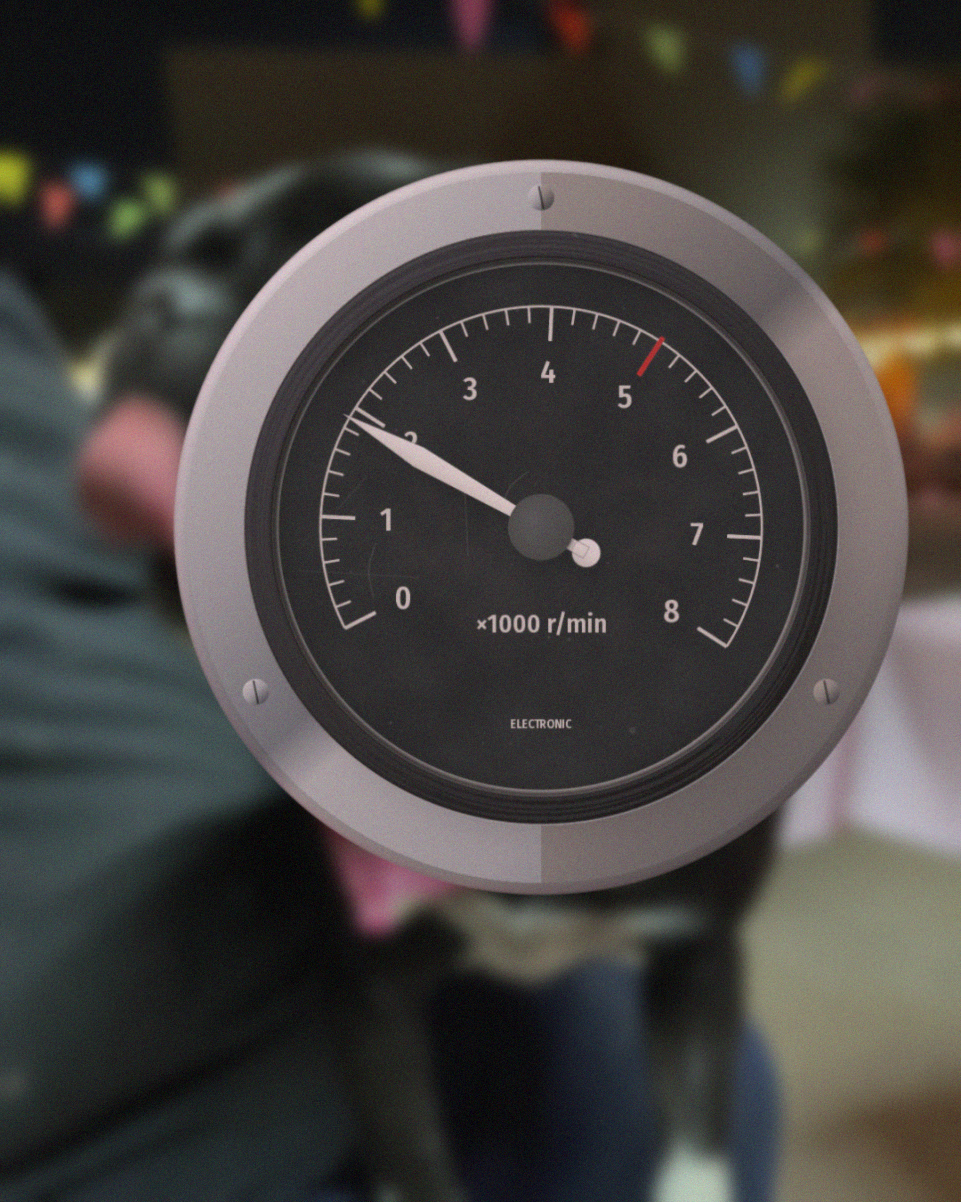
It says {"value": 1900, "unit": "rpm"}
